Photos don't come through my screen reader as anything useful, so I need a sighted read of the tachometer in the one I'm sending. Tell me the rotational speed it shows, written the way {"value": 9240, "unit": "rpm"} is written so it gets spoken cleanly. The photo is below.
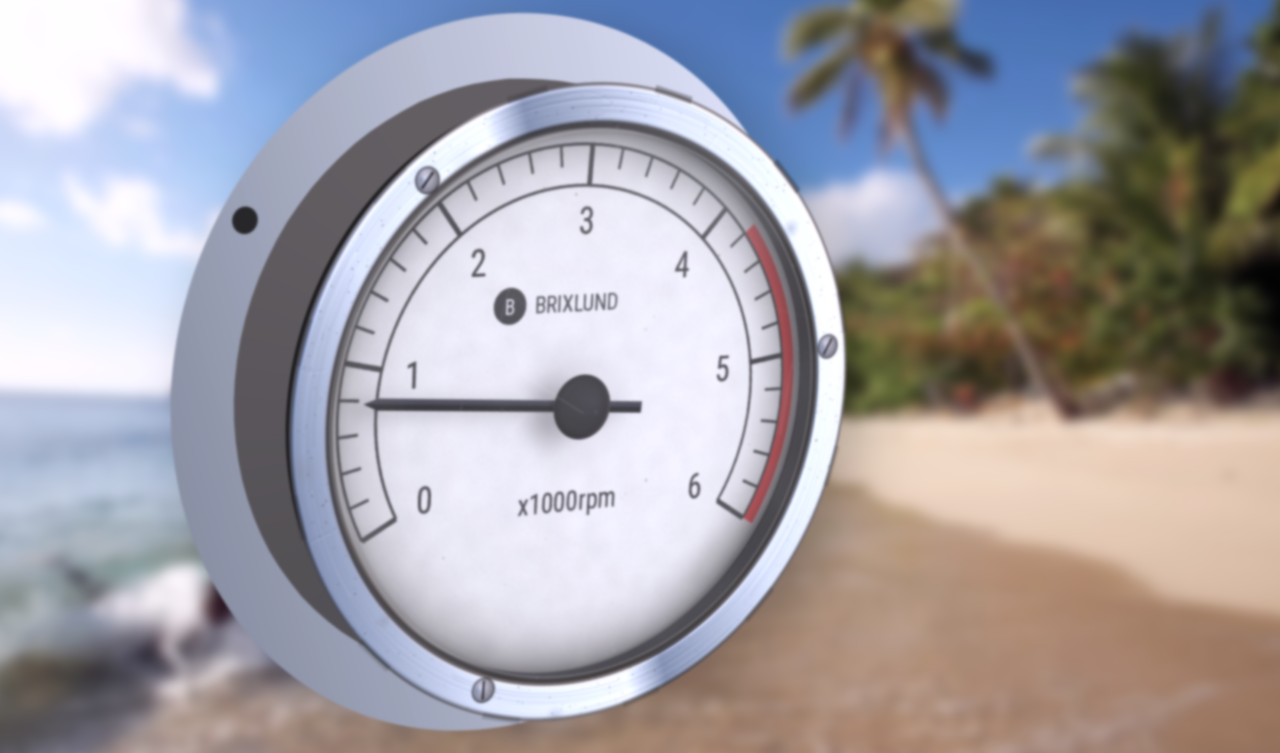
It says {"value": 800, "unit": "rpm"}
